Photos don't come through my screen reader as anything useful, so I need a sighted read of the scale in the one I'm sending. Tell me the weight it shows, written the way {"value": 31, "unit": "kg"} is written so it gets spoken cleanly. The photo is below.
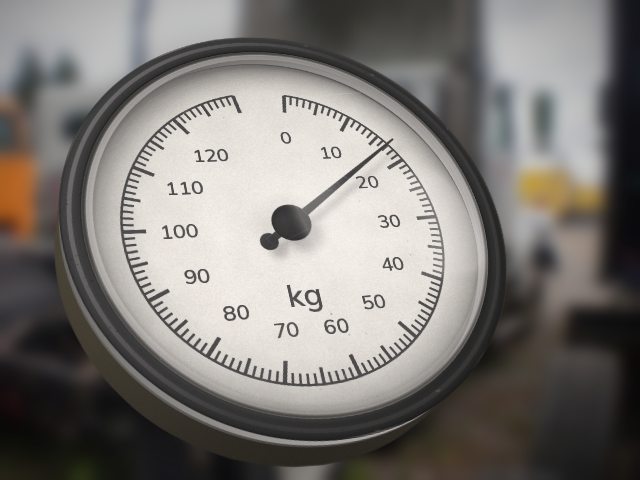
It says {"value": 17, "unit": "kg"}
